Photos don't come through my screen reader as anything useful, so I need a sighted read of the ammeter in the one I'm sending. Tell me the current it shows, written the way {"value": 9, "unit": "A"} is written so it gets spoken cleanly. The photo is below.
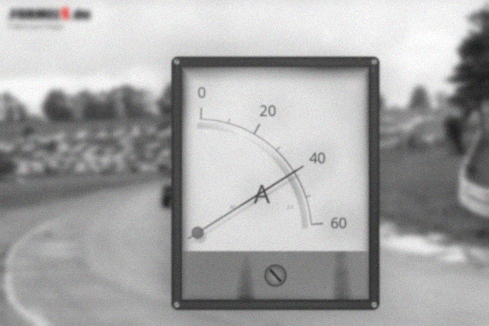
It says {"value": 40, "unit": "A"}
